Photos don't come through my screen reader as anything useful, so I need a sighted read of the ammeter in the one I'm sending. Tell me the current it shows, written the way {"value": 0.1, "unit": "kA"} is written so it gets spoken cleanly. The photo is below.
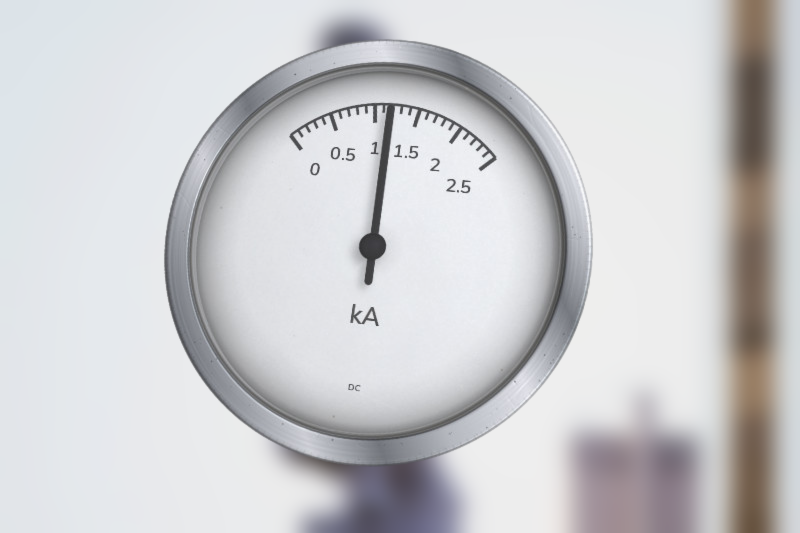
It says {"value": 1.2, "unit": "kA"}
